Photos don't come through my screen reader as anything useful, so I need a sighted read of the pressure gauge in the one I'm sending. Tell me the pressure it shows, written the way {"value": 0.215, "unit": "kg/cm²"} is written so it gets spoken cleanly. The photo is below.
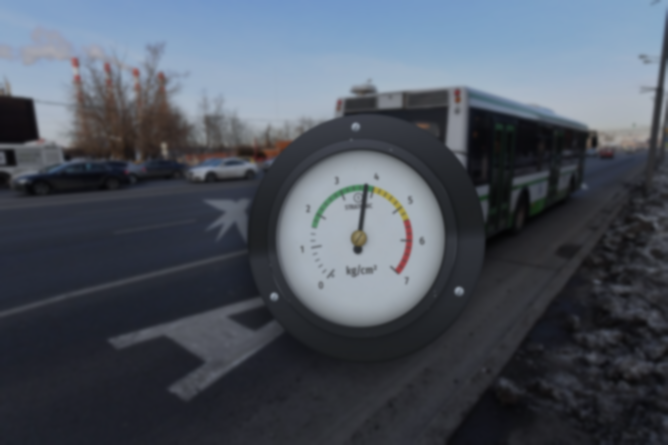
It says {"value": 3.8, "unit": "kg/cm²"}
